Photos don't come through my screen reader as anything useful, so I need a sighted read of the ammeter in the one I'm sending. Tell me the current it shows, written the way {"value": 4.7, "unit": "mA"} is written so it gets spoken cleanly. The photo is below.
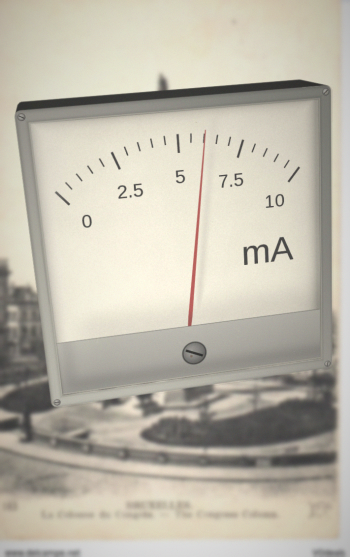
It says {"value": 6, "unit": "mA"}
